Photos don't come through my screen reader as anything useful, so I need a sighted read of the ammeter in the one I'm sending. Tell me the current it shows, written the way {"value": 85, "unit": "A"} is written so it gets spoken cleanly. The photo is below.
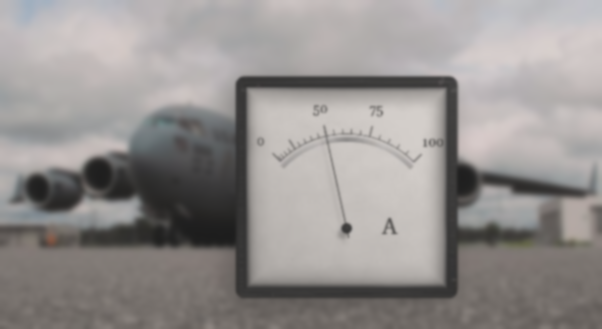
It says {"value": 50, "unit": "A"}
